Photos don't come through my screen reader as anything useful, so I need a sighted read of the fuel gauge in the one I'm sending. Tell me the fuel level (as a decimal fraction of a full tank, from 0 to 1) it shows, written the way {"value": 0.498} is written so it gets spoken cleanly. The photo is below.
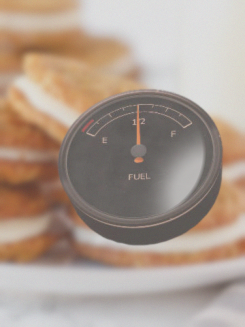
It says {"value": 0.5}
